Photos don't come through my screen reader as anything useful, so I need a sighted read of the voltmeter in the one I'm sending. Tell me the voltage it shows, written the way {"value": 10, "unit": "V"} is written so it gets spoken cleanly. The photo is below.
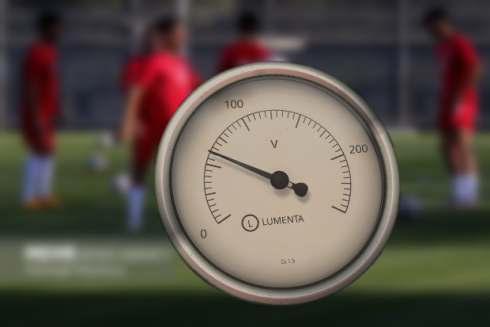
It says {"value": 60, "unit": "V"}
